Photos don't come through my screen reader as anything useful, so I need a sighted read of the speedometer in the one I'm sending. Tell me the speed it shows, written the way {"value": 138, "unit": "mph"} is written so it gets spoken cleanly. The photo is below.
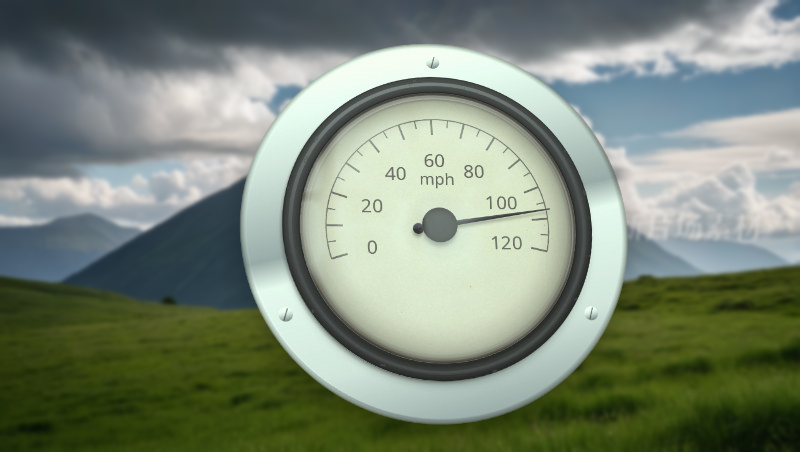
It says {"value": 107.5, "unit": "mph"}
